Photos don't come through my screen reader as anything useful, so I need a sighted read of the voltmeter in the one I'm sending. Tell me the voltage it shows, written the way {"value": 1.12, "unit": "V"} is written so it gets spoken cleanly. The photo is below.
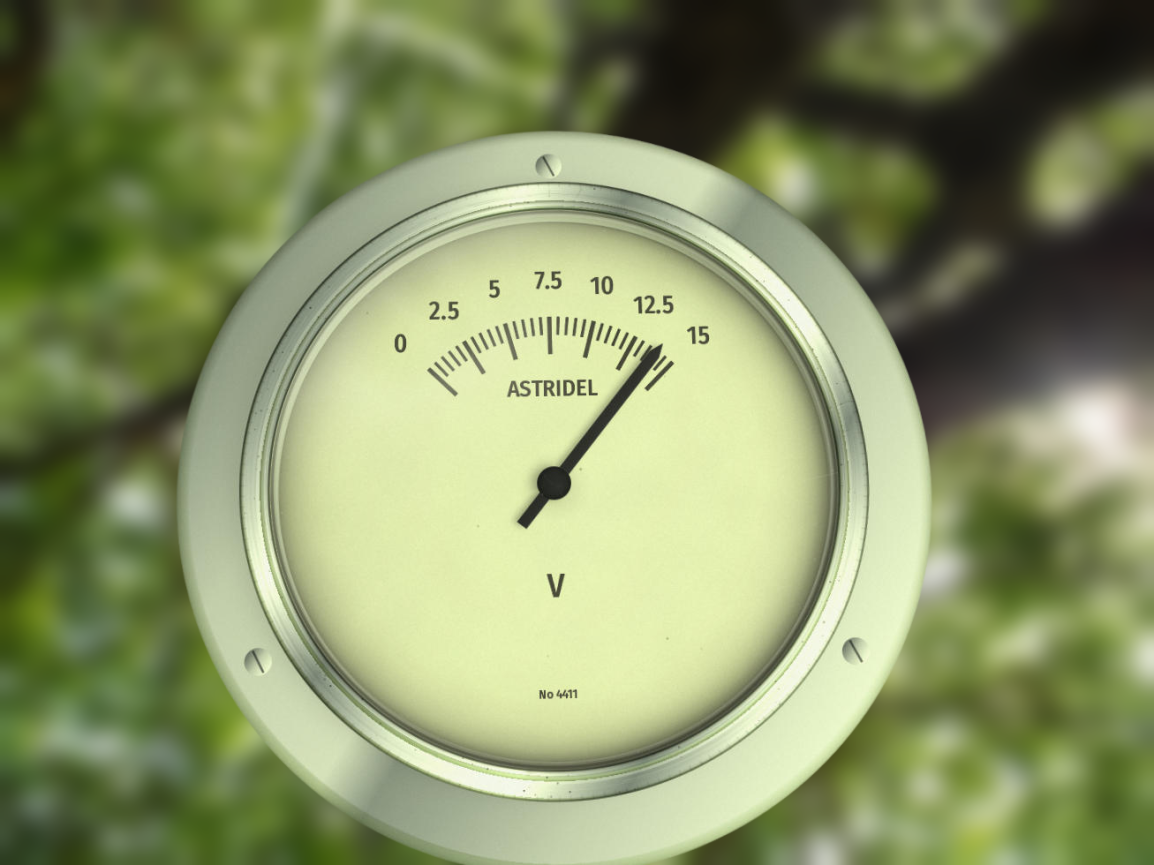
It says {"value": 14, "unit": "V"}
